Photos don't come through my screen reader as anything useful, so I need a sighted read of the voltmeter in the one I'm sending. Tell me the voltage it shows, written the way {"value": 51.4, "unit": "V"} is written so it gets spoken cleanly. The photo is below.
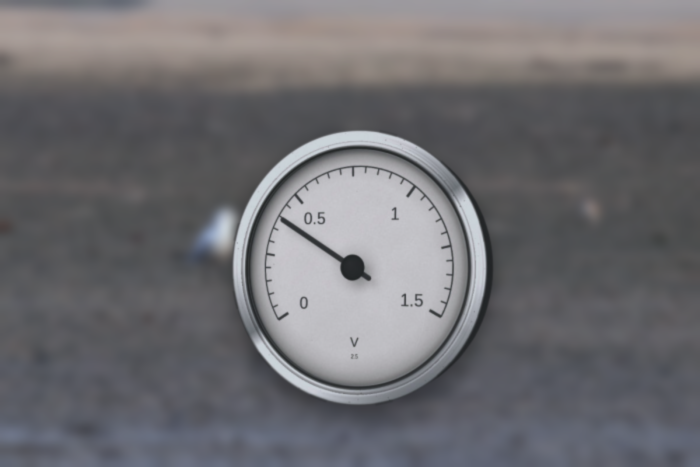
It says {"value": 0.4, "unit": "V"}
